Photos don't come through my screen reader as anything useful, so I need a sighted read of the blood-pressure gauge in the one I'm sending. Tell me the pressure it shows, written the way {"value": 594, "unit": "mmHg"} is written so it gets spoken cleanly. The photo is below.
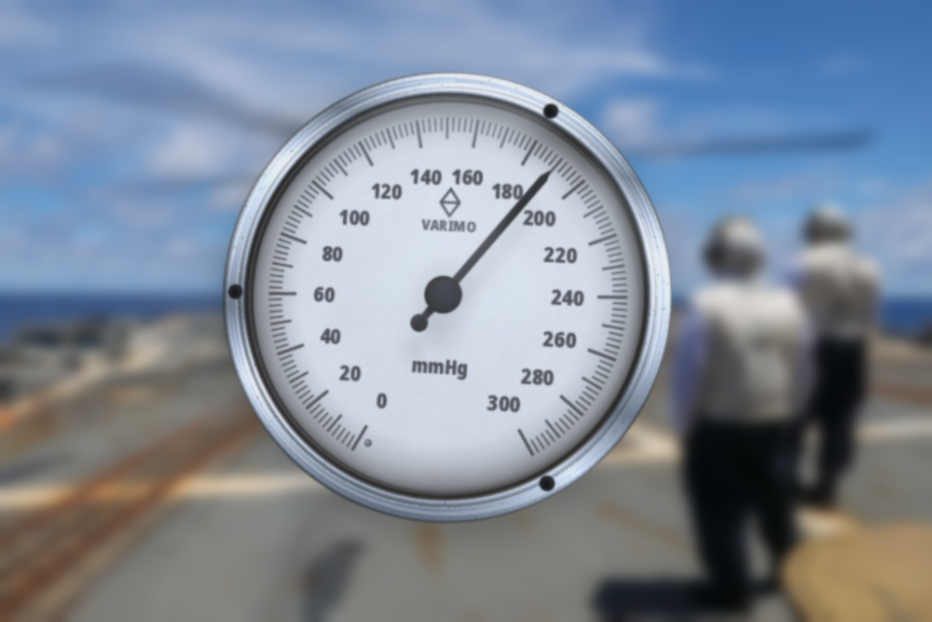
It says {"value": 190, "unit": "mmHg"}
